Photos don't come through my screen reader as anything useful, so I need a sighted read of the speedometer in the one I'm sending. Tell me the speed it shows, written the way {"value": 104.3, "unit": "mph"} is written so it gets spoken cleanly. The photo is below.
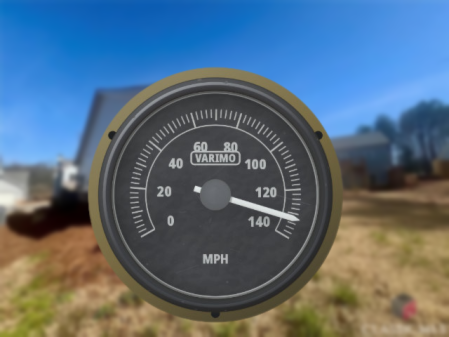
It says {"value": 132, "unit": "mph"}
